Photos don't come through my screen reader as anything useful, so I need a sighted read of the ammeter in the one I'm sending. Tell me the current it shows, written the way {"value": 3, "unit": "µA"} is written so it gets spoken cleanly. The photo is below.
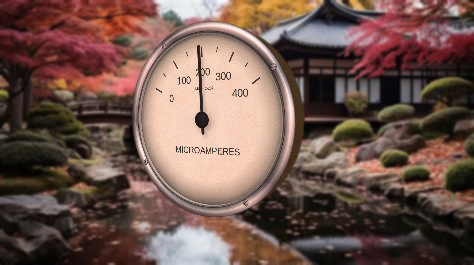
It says {"value": 200, "unit": "µA"}
